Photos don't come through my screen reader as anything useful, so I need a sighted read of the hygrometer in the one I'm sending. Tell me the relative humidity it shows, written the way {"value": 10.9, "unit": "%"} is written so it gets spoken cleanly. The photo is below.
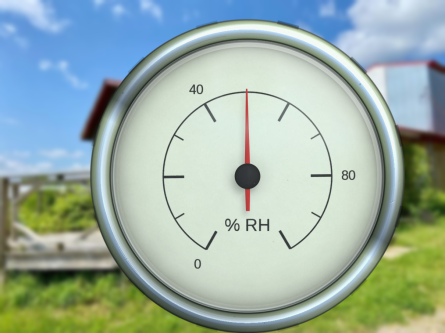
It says {"value": 50, "unit": "%"}
